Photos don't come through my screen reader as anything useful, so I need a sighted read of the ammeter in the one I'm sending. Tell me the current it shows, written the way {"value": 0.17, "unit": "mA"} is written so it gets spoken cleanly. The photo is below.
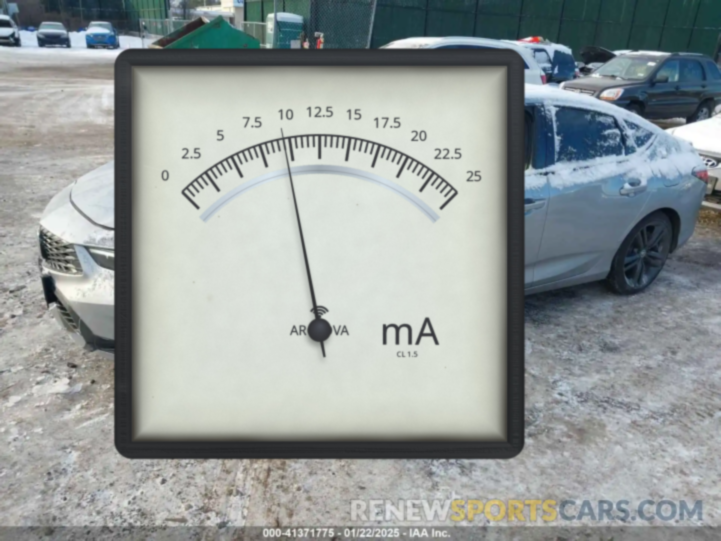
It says {"value": 9.5, "unit": "mA"}
